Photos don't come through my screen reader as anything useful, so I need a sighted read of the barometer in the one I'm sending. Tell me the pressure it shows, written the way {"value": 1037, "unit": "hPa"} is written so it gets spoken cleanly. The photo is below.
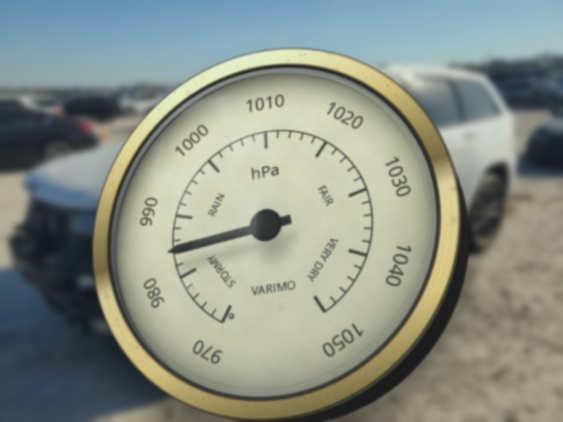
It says {"value": 984, "unit": "hPa"}
